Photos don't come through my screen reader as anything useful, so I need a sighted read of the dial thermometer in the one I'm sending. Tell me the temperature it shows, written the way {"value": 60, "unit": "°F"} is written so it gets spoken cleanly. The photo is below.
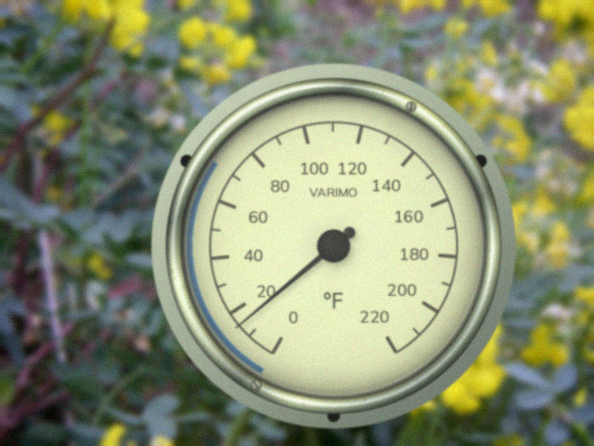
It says {"value": 15, "unit": "°F"}
